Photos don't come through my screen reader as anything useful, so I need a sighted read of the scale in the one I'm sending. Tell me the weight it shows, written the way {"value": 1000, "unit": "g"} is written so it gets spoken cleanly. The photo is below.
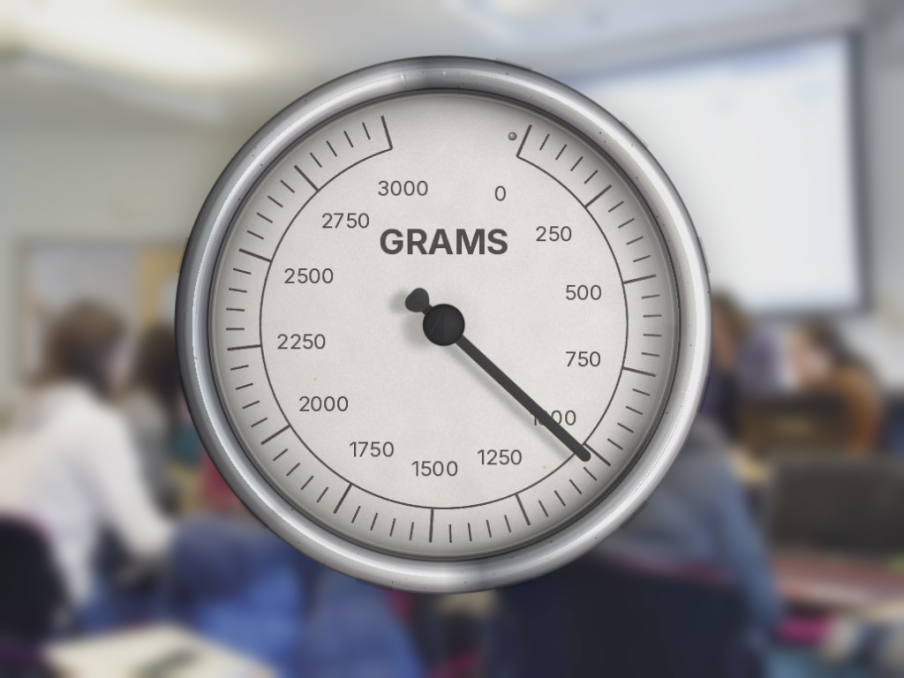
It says {"value": 1025, "unit": "g"}
